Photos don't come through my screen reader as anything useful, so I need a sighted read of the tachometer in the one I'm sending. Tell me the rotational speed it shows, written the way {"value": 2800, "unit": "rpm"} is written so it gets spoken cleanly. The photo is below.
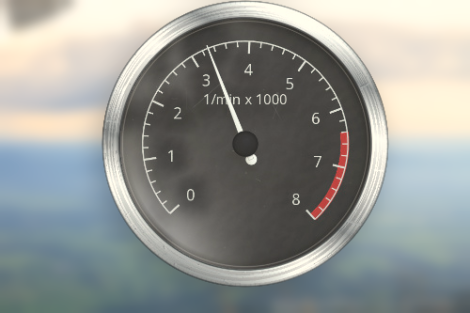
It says {"value": 3300, "unit": "rpm"}
